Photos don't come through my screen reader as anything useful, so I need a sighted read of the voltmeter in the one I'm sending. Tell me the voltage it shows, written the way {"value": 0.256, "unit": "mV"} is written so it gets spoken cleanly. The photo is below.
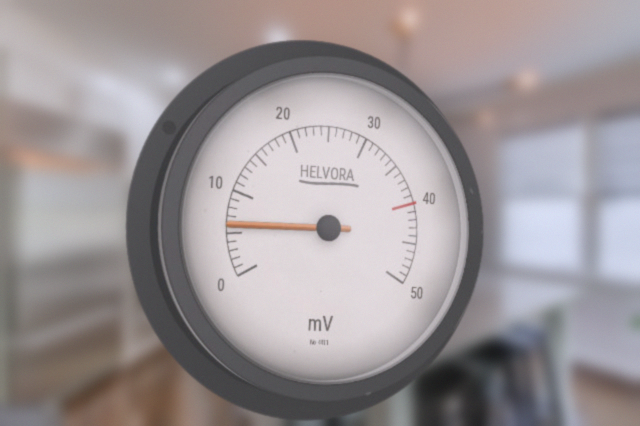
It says {"value": 6, "unit": "mV"}
